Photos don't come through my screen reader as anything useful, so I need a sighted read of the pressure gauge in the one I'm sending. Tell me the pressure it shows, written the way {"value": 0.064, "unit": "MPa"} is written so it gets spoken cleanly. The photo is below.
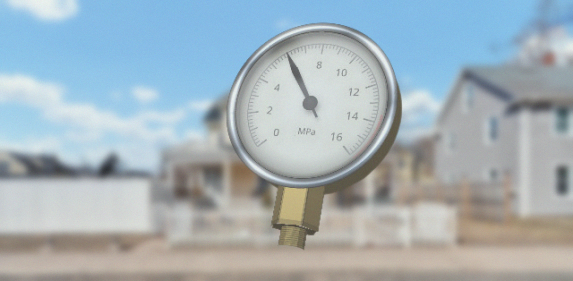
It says {"value": 6, "unit": "MPa"}
